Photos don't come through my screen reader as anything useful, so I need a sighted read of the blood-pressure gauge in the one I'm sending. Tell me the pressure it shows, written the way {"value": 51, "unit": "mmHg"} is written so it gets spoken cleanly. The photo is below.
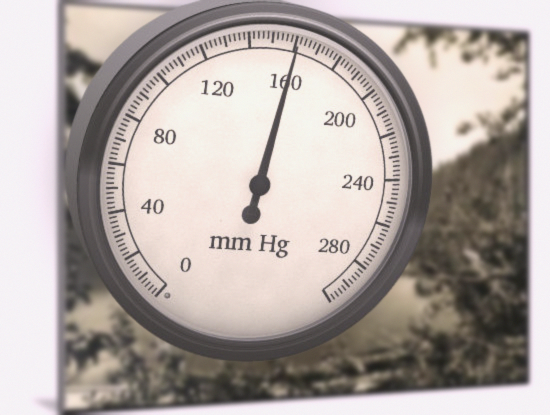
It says {"value": 160, "unit": "mmHg"}
